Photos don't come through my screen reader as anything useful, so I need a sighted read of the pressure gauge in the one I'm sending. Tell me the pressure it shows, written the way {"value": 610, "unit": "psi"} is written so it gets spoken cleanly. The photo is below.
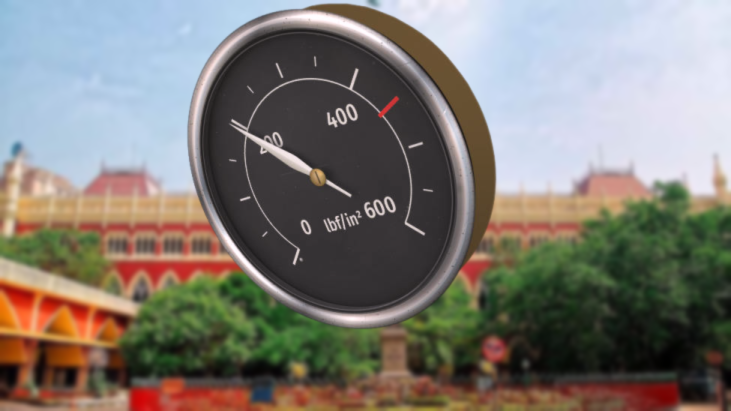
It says {"value": 200, "unit": "psi"}
